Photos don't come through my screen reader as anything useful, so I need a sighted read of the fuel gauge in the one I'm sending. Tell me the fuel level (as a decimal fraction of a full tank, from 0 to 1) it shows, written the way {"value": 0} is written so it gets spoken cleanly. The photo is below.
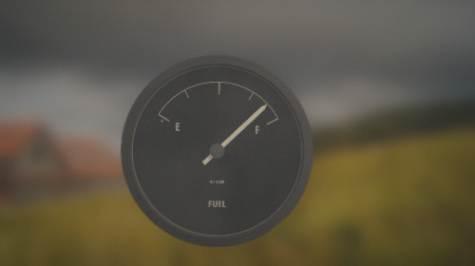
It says {"value": 0.875}
